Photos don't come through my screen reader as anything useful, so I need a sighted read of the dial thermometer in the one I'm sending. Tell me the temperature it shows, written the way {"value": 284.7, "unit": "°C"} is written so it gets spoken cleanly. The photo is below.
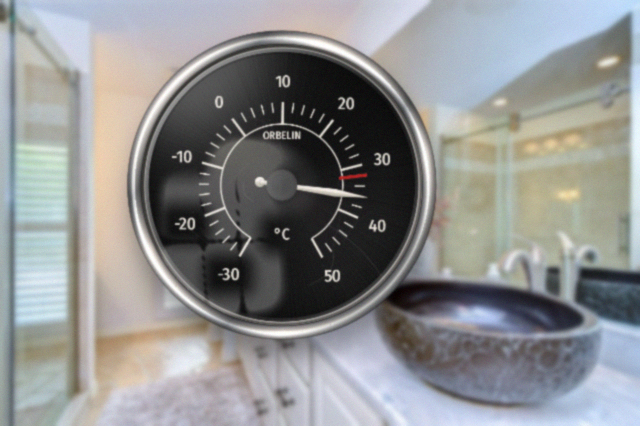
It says {"value": 36, "unit": "°C"}
